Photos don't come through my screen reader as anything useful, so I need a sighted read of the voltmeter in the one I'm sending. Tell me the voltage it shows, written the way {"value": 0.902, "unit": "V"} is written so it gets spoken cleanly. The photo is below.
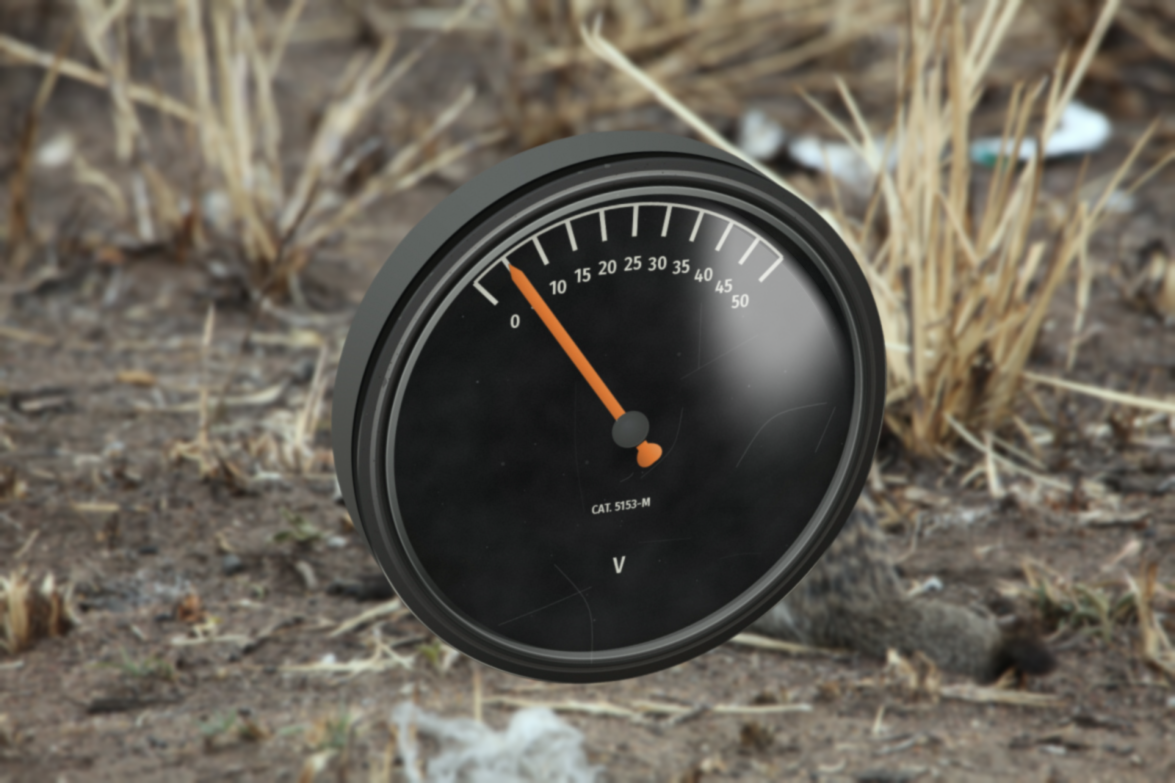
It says {"value": 5, "unit": "V"}
